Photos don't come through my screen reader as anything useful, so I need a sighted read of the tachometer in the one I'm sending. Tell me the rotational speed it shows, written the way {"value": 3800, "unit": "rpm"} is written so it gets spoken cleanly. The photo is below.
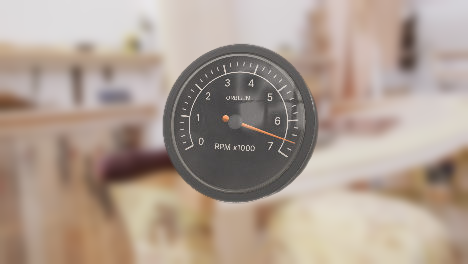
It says {"value": 6600, "unit": "rpm"}
